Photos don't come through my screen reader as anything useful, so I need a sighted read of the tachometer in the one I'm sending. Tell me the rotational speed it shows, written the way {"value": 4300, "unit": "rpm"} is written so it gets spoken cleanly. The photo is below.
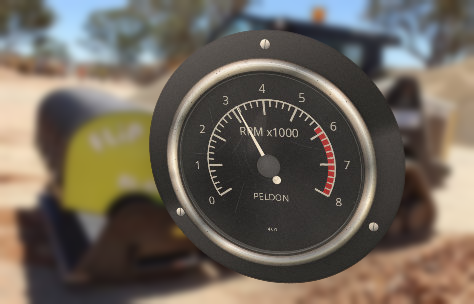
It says {"value": 3200, "unit": "rpm"}
